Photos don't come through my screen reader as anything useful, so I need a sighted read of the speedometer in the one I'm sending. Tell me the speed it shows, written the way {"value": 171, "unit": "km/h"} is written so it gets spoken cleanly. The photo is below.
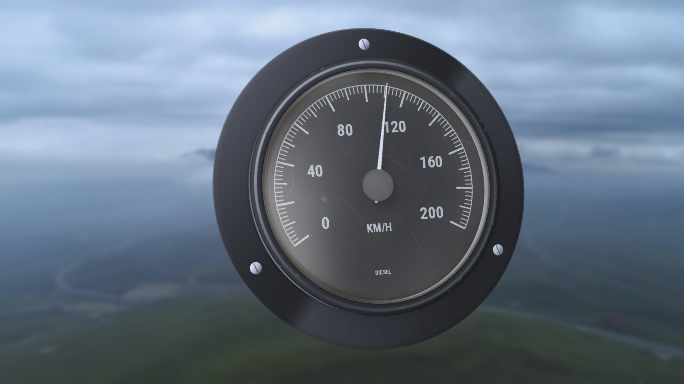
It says {"value": 110, "unit": "km/h"}
